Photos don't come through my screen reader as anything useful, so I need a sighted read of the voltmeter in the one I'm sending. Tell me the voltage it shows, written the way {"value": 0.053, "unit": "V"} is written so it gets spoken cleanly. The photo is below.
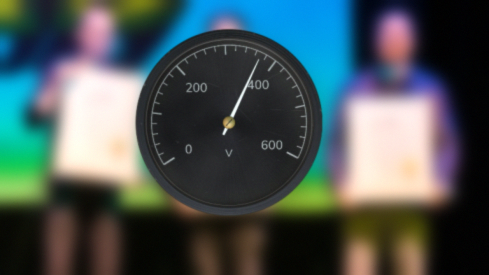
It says {"value": 370, "unit": "V"}
